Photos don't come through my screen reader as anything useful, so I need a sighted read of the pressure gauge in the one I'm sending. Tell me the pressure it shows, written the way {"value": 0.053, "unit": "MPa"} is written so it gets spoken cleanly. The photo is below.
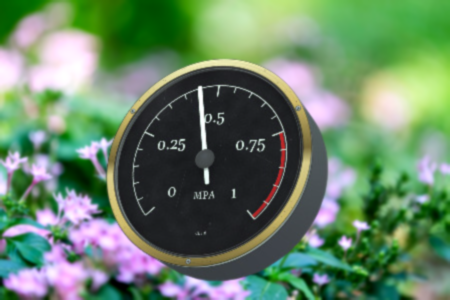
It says {"value": 0.45, "unit": "MPa"}
